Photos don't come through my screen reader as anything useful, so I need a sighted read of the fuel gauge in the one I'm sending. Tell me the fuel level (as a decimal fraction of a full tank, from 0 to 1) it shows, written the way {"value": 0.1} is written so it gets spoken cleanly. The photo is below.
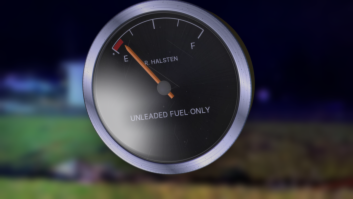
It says {"value": 0.125}
